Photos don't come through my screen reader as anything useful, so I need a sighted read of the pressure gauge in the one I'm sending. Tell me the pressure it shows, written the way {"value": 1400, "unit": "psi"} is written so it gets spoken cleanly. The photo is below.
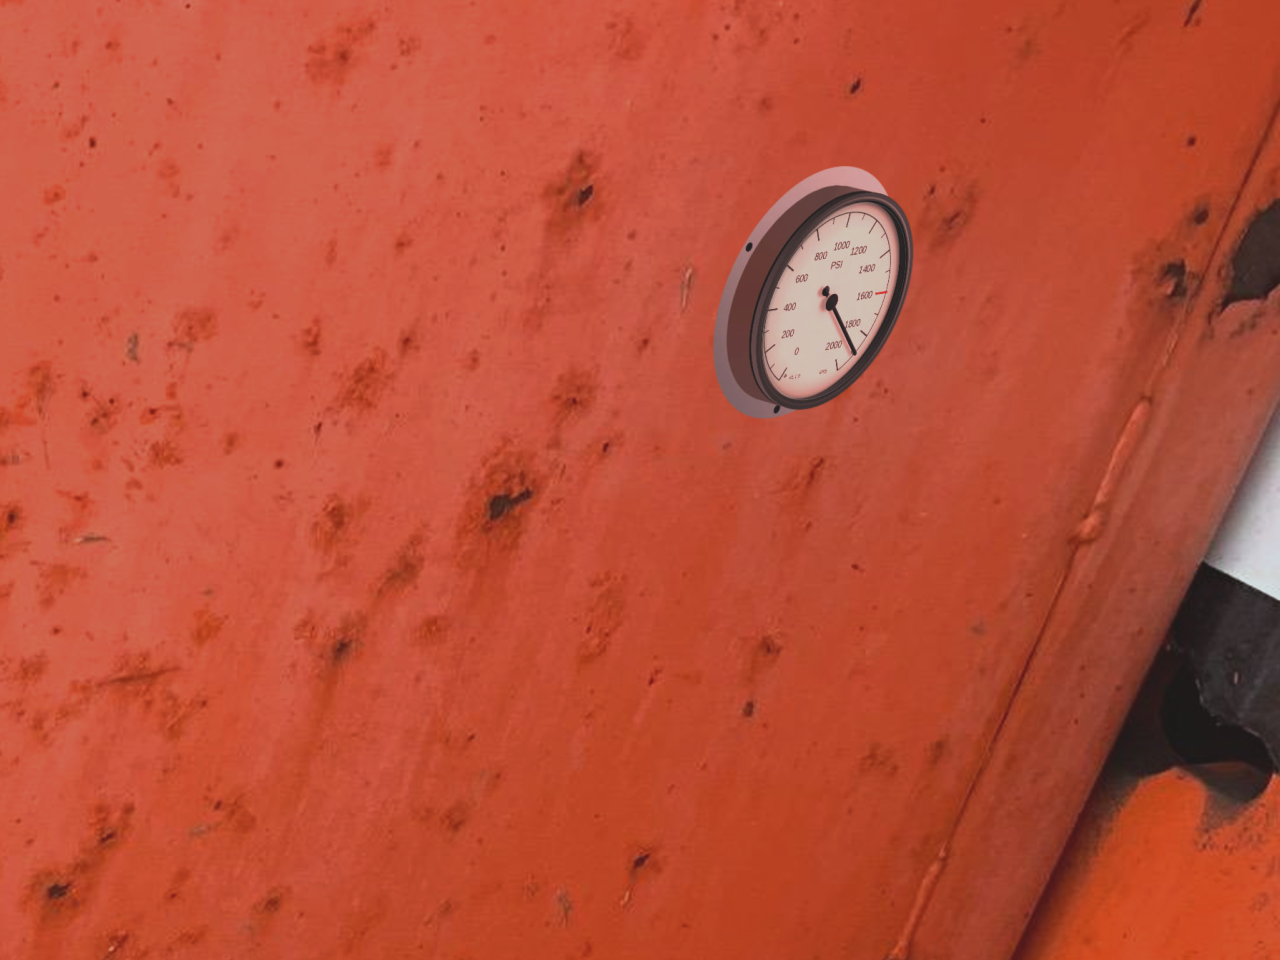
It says {"value": 1900, "unit": "psi"}
